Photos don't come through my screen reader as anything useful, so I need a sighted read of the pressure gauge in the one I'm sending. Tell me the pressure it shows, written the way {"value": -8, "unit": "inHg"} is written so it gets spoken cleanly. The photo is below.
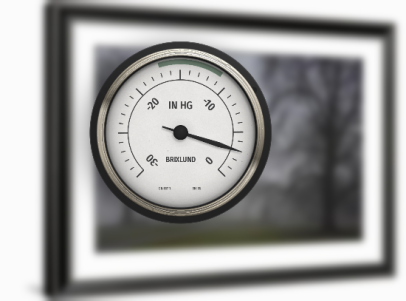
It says {"value": -3, "unit": "inHg"}
